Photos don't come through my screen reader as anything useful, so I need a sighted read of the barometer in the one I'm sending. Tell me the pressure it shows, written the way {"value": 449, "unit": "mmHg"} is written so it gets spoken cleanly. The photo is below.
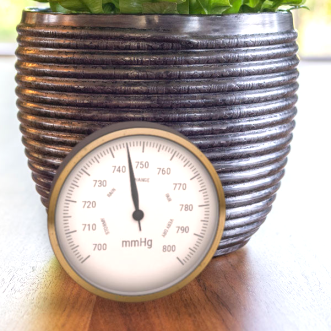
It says {"value": 745, "unit": "mmHg"}
